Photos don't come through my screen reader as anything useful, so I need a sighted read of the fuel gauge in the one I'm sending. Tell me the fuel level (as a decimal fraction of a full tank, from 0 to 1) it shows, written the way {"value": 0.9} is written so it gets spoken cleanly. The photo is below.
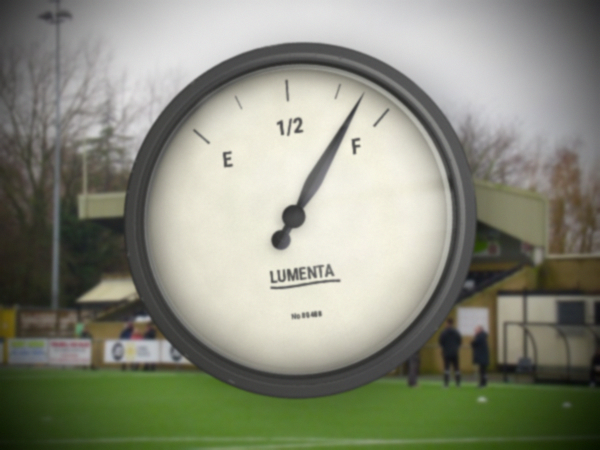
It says {"value": 0.875}
